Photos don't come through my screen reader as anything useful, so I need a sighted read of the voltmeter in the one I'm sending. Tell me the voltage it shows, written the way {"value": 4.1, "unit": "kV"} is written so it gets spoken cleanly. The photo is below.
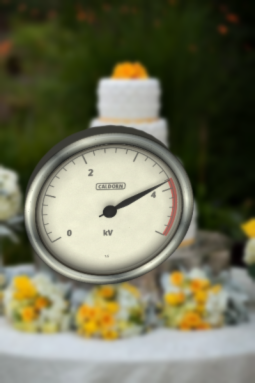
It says {"value": 3.8, "unit": "kV"}
